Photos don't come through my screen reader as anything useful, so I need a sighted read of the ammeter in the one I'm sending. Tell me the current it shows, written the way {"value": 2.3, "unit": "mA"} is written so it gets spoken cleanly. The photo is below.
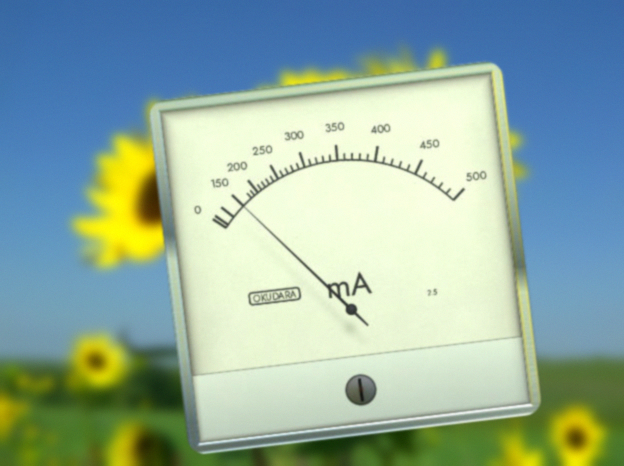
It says {"value": 150, "unit": "mA"}
